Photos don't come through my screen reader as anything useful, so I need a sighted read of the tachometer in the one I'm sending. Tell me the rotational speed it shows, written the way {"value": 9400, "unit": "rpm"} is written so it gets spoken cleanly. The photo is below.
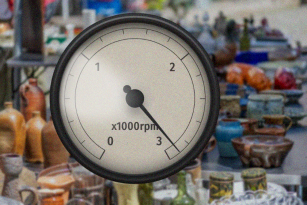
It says {"value": 2900, "unit": "rpm"}
